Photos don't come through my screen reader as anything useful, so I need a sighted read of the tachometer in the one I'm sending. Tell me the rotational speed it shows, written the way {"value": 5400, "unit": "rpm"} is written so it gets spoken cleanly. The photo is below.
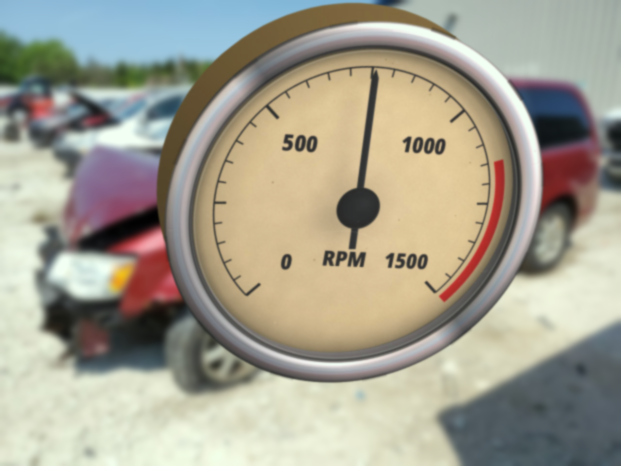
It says {"value": 750, "unit": "rpm"}
